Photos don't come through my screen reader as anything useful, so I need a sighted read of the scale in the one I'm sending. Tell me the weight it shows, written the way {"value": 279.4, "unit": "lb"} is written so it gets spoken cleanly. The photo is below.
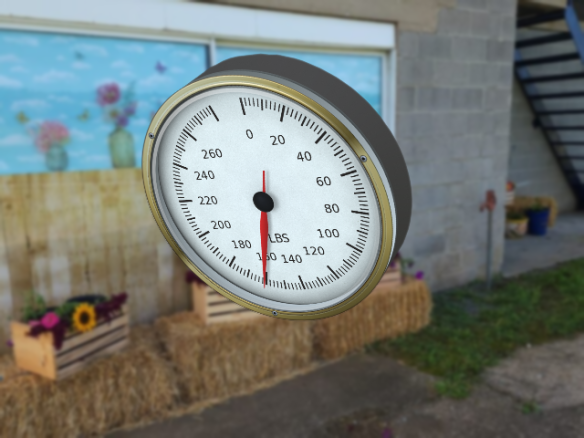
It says {"value": 160, "unit": "lb"}
